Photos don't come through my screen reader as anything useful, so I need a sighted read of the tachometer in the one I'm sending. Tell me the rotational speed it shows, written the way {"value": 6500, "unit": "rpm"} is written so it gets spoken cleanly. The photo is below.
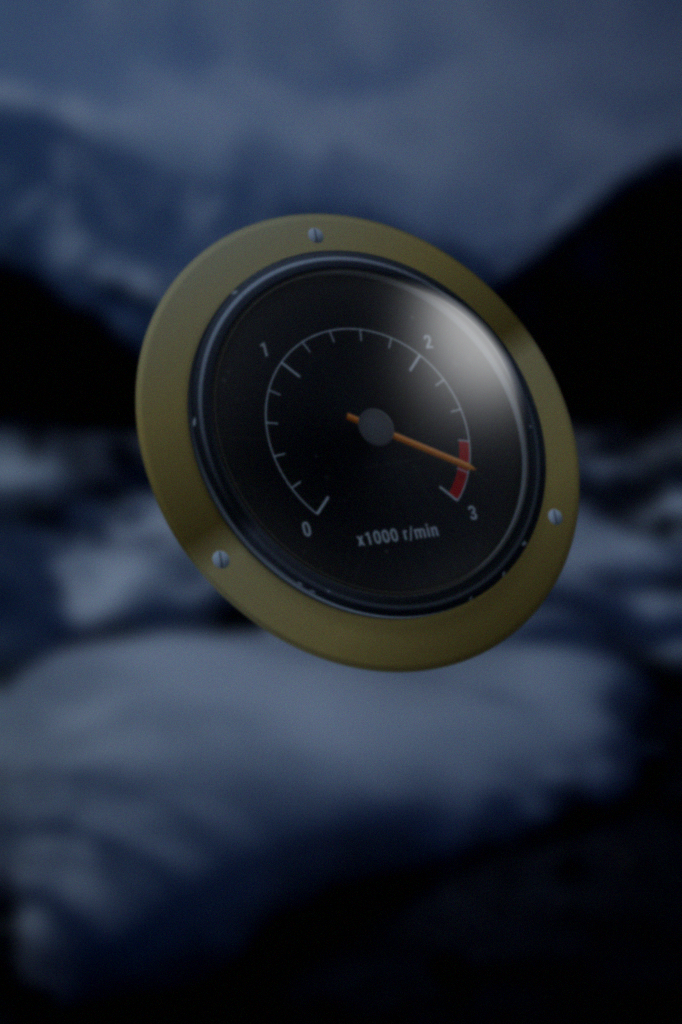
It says {"value": 2800, "unit": "rpm"}
